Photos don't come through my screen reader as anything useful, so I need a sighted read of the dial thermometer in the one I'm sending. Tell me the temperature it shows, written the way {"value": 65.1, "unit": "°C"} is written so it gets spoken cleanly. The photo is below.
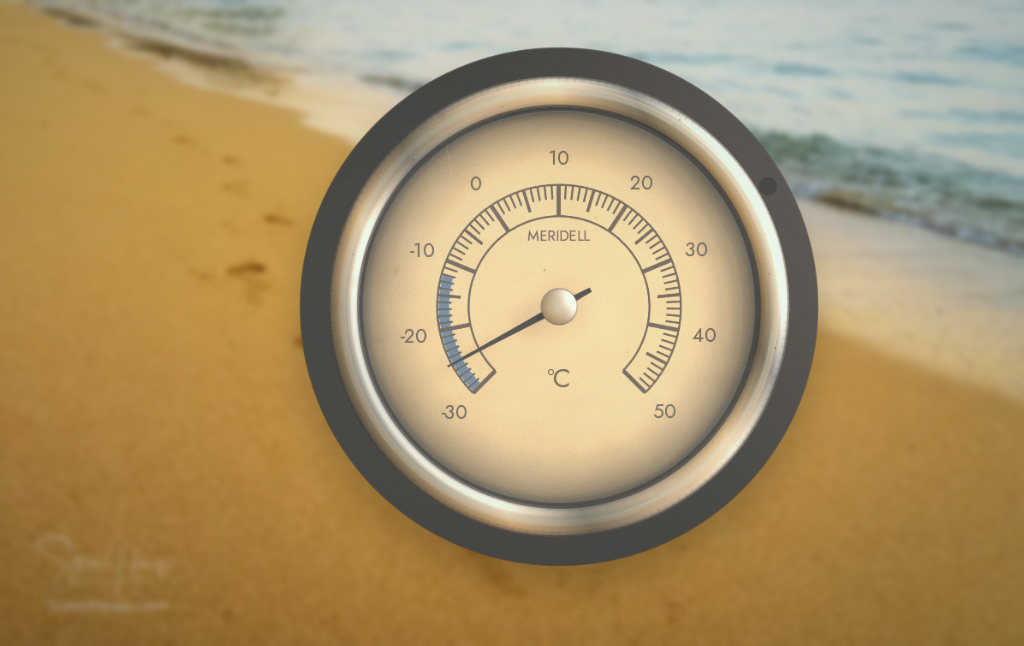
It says {"value": -25, "unit": "°C"}
